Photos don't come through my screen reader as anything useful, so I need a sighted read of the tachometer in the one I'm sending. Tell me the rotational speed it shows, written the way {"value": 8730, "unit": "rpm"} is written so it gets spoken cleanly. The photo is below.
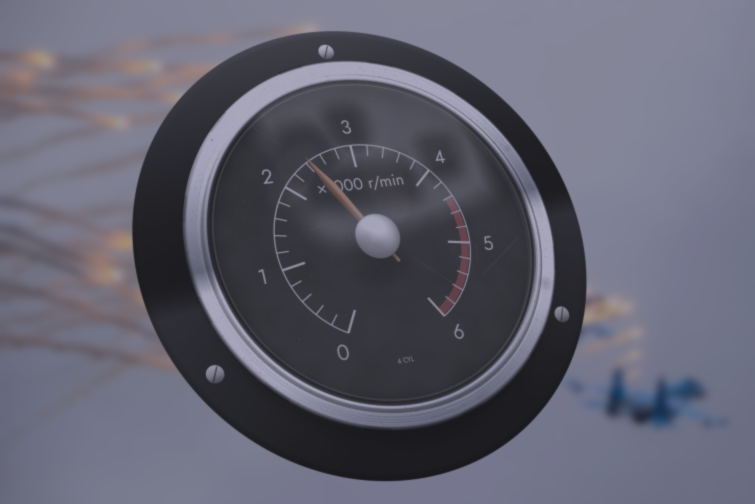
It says {"value": 2400, "unit": "rpm"}
